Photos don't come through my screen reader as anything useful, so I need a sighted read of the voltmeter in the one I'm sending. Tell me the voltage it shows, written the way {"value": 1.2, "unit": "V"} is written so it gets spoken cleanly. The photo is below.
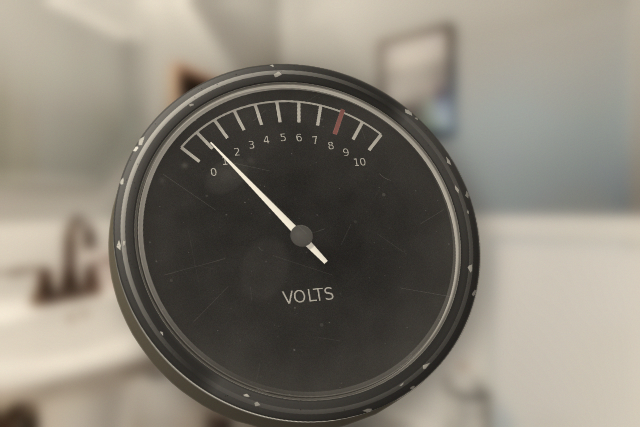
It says {"value": 1, "unit": "V"}
